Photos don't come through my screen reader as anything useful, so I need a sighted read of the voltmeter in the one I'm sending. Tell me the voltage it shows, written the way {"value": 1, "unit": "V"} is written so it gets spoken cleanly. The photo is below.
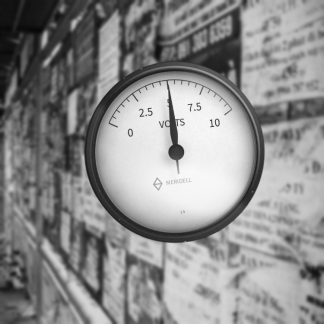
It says {"value": 5, "unit": "V"}
